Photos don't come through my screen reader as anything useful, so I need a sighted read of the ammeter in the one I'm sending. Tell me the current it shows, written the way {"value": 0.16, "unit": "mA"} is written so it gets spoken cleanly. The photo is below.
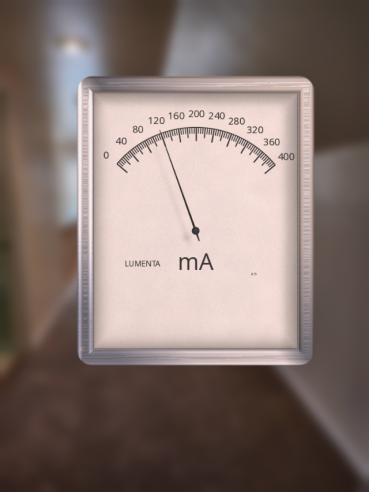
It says {"value": 120, "unit": "mA"}
